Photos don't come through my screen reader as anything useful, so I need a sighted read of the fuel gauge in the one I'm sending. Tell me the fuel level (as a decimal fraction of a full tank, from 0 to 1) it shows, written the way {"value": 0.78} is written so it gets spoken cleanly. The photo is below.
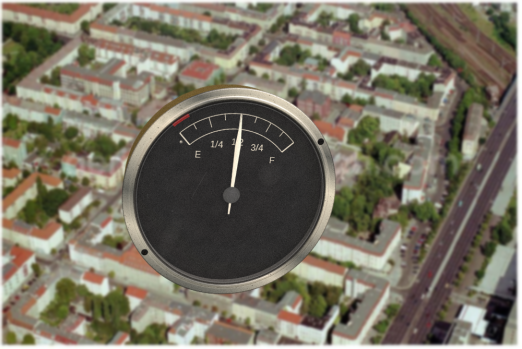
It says {"value": 0.5}
